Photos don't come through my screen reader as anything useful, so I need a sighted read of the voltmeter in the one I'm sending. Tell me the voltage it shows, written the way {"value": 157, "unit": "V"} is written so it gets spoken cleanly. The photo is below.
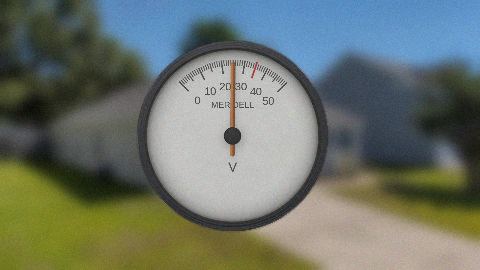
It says {"value": 25, "unit": "V"}
